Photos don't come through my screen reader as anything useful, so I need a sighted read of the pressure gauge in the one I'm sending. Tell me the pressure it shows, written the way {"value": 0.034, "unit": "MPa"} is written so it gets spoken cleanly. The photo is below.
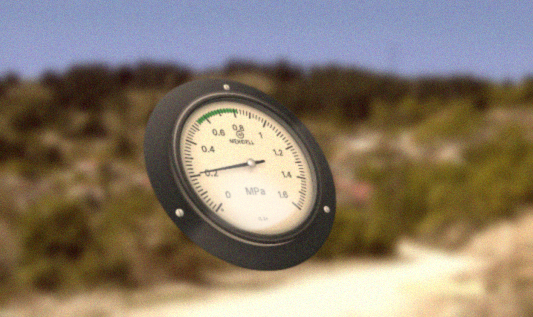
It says {"value": 0.2, "unit": "MPa"}
